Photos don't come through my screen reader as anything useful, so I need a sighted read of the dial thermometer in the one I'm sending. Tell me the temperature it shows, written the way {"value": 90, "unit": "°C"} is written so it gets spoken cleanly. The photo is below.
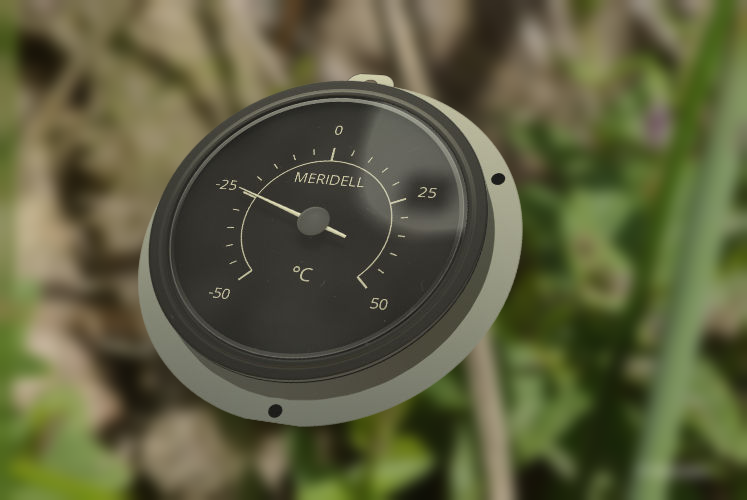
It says {"value": -25, "unit": "°C"}
